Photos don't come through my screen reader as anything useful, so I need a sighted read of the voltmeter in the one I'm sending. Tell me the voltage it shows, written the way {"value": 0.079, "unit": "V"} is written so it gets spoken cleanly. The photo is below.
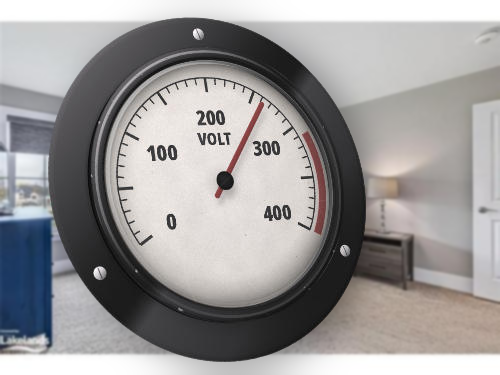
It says {"value": 260, "unit": "V"}
